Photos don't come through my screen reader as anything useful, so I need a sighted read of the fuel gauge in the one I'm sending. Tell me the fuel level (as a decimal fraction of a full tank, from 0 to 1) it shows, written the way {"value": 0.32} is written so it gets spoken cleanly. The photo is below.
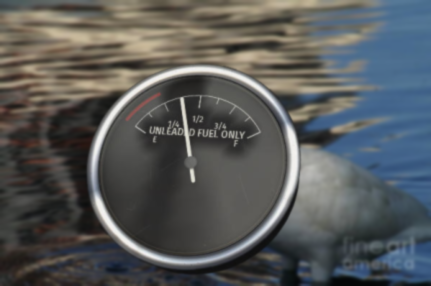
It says {"value": 0.375}
